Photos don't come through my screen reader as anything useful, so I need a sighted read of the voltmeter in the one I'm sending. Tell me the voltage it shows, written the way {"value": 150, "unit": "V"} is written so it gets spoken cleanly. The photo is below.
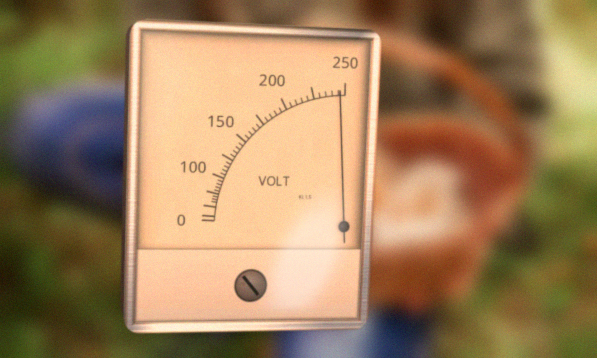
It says {"value": 245, "unit": "V"}
